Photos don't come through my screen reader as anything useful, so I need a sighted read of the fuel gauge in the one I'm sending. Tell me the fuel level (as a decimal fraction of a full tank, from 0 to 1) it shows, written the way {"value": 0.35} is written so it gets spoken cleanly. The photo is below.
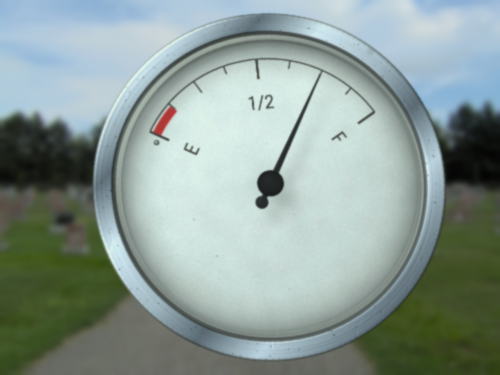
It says {"value": 0.75}
